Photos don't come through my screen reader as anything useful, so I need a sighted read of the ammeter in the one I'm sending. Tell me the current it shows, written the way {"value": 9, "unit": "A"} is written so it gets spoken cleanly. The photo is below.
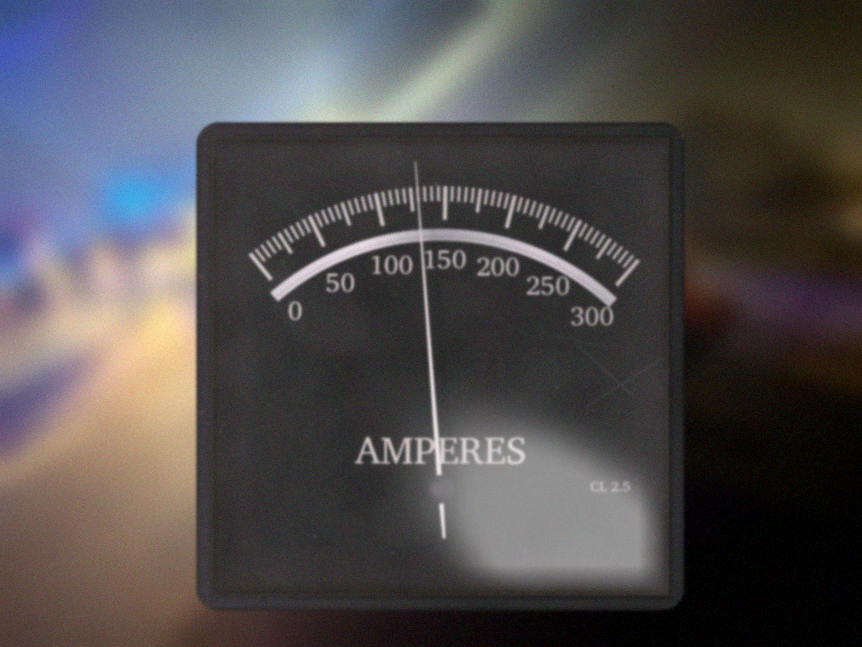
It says {"value": 130, "unit": "A"}
